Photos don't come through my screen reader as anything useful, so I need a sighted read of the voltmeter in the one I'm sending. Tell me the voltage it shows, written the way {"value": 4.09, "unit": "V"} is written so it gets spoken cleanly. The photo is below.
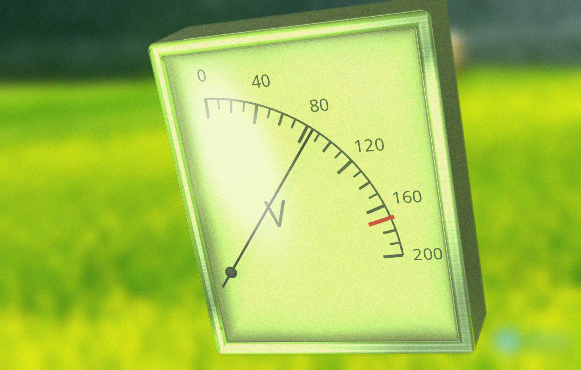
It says {"value": 85, "unit": "V"}
